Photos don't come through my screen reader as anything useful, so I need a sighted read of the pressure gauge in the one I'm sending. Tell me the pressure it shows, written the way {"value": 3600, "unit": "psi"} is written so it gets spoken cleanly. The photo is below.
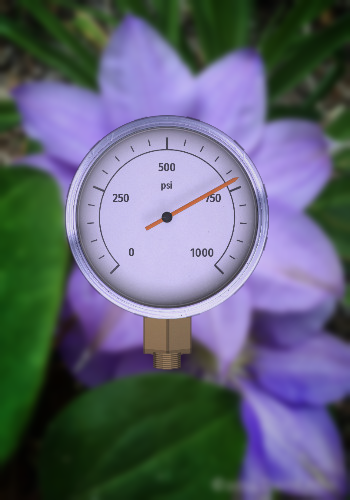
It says {"value": 725, "unit": "psi"}
